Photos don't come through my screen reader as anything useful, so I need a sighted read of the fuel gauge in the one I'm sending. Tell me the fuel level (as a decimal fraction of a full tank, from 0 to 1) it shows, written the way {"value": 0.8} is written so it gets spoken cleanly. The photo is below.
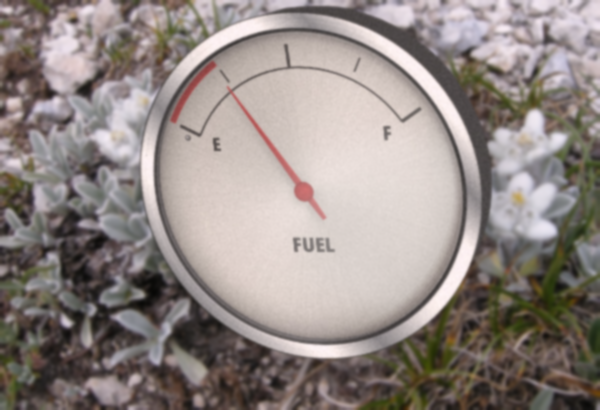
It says {"value": 0.25}
